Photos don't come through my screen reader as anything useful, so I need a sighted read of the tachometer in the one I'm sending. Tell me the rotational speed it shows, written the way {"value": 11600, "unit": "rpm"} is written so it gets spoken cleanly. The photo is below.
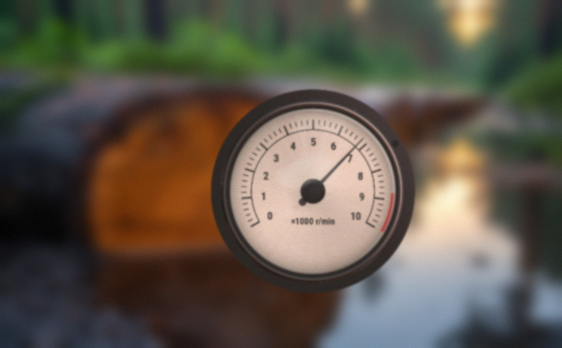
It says {"value": 6800, "unit": "rpm"}
